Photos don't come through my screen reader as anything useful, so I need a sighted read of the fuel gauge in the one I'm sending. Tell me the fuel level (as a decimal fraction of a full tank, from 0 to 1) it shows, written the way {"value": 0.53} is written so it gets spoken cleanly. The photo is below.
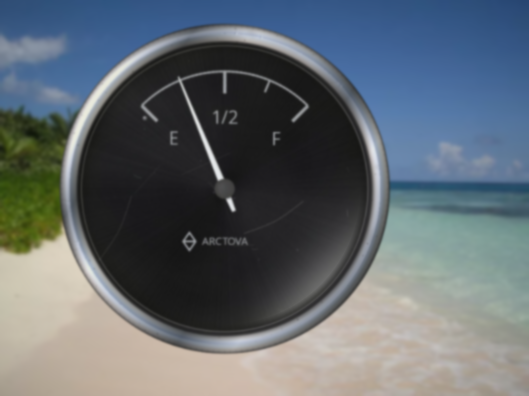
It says {"value": 0.25}
